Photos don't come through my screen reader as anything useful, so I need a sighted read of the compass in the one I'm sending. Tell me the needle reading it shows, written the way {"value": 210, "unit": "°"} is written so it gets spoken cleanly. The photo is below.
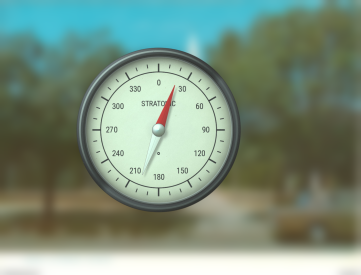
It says {"value": 20, "unit": "°"}
